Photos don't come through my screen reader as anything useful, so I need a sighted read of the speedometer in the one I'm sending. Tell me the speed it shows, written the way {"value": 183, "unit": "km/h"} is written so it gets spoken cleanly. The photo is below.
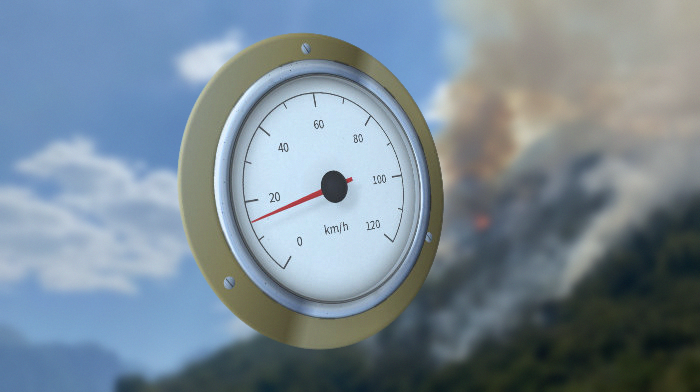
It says {"value": 15, "unit": "km/h"}
